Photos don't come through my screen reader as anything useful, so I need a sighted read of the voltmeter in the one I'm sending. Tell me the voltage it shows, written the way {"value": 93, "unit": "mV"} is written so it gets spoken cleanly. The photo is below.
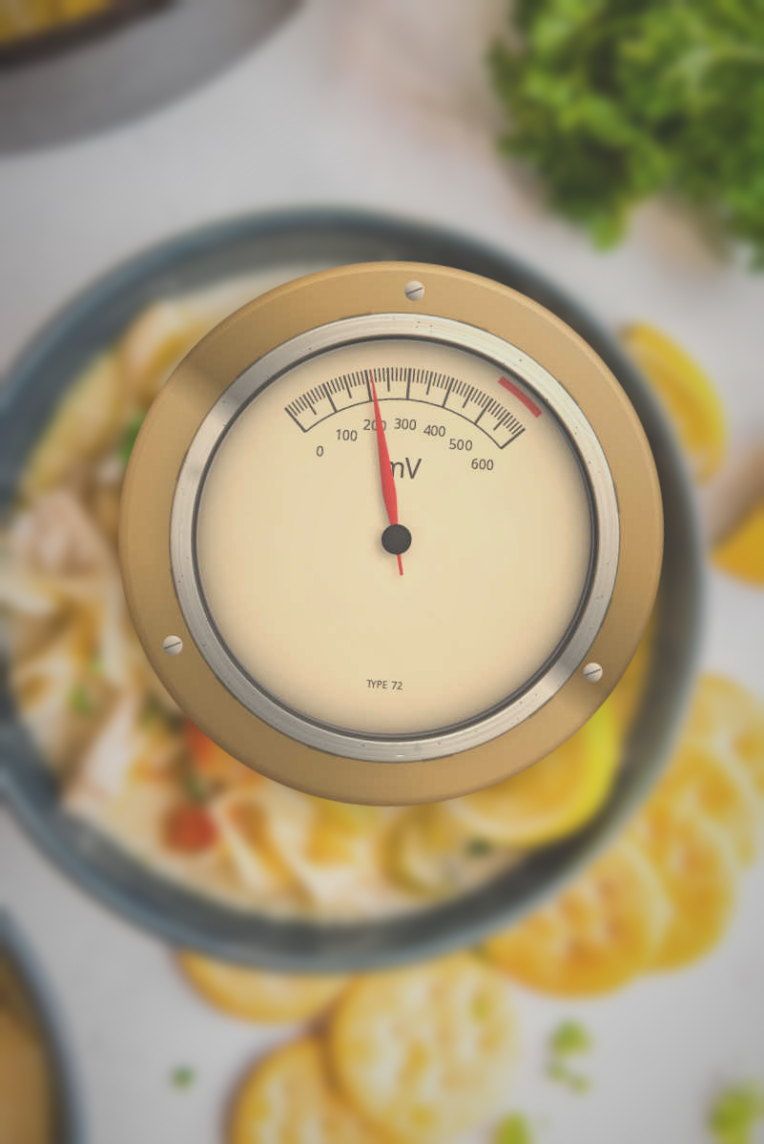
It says {"value": 210, "unit": "mV"}
